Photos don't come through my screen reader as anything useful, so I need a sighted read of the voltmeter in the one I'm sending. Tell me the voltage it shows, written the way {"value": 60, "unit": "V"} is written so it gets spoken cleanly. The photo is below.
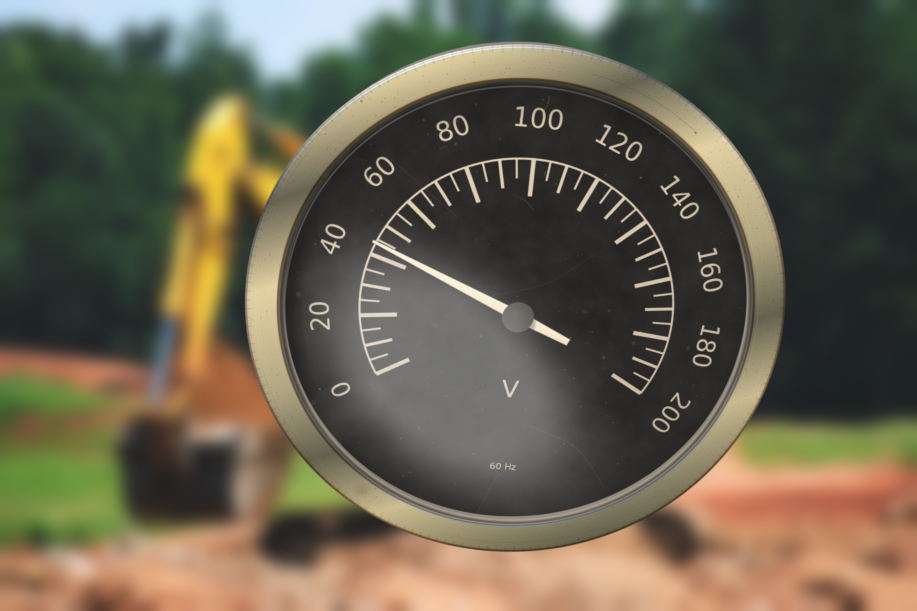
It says {"value": 45, "unit": "V"}
